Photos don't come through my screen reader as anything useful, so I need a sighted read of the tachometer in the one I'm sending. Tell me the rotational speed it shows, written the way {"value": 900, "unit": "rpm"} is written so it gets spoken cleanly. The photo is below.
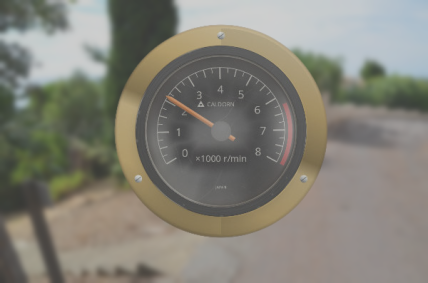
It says {"value": 2125, "unit": "rpm"}
